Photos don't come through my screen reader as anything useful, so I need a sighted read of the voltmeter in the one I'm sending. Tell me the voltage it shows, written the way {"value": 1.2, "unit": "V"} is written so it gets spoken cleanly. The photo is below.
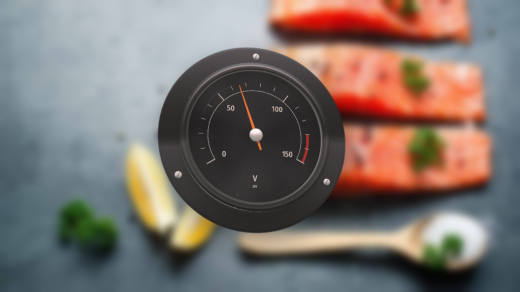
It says {"value": 65, "unit": "V"}
